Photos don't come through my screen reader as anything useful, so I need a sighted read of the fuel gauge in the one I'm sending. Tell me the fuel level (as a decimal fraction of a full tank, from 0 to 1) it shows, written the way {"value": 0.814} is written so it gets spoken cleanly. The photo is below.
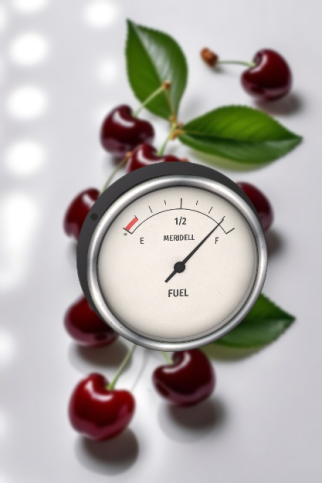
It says {"value": 0.875}
